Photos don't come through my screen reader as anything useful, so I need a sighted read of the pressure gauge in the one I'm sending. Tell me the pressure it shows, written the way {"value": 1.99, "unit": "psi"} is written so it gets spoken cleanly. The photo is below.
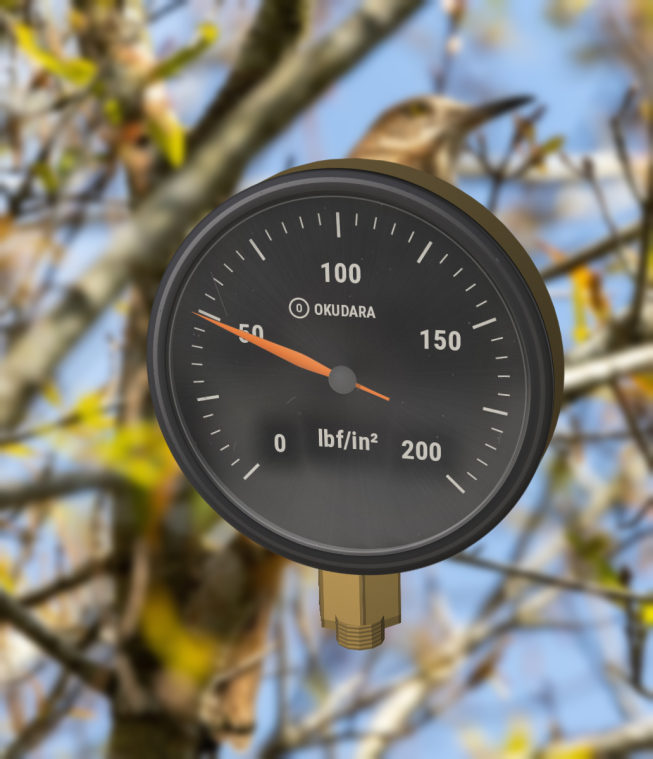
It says {"value": 50, "unit": "psi"}
